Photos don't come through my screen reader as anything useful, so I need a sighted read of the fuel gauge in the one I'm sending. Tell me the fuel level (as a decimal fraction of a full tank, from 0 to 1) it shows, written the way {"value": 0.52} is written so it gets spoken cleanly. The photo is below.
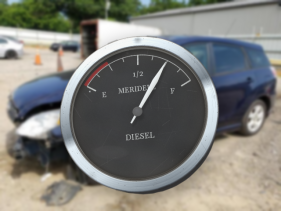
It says {"value": 0.75}
